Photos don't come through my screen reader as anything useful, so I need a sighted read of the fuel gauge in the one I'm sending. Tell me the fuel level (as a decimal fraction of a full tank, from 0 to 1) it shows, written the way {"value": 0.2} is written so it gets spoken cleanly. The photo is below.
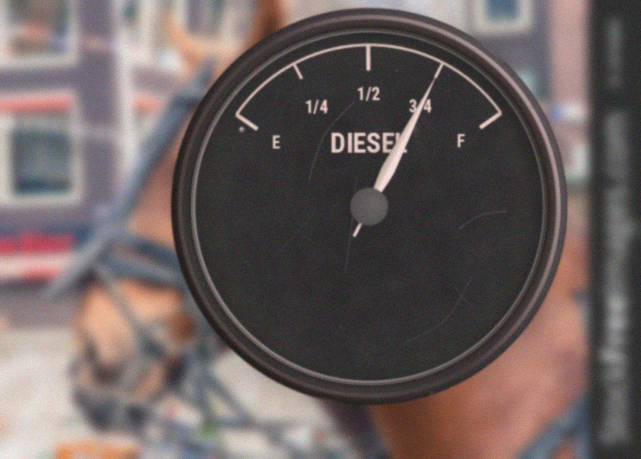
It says {"value": 0.75}
